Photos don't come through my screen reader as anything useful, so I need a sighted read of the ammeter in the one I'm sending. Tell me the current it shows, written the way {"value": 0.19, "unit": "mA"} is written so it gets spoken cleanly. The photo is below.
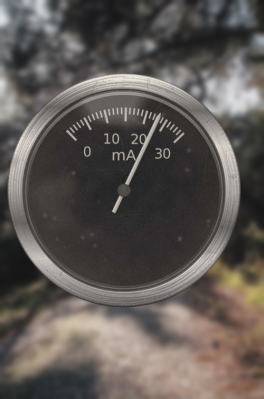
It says {"value": 23, "unit": "mA"}
